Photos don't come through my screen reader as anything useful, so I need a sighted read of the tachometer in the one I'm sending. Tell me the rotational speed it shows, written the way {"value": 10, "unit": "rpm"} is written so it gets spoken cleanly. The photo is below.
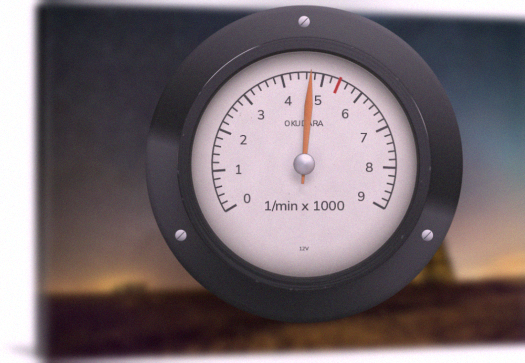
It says {"value": 4700, "unit": "rpm"}
